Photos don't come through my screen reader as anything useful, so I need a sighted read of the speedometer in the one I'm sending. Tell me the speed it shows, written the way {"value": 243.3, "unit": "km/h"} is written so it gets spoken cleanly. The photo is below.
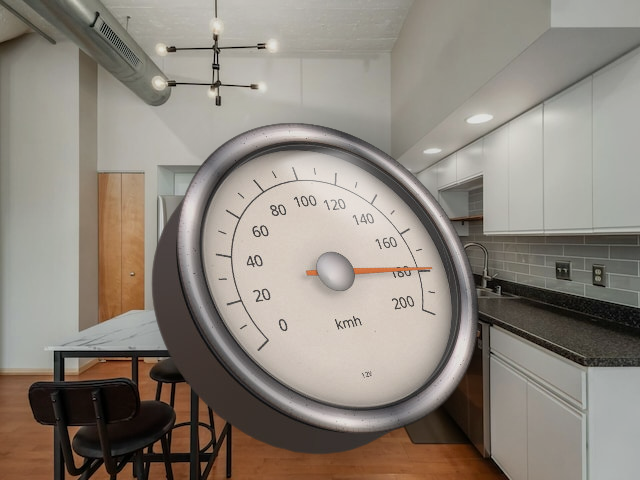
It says {"value": 180, "unit": "km/h"}
